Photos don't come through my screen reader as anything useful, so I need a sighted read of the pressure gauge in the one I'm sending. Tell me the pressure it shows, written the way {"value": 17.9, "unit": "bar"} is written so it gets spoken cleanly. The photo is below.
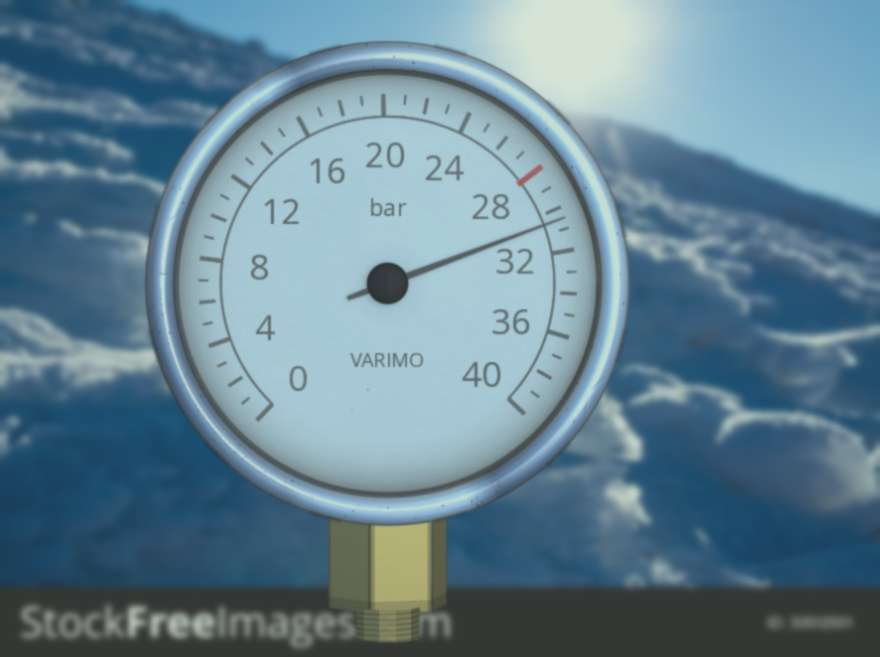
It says {"value": 30.5, "unit": "bar"}
